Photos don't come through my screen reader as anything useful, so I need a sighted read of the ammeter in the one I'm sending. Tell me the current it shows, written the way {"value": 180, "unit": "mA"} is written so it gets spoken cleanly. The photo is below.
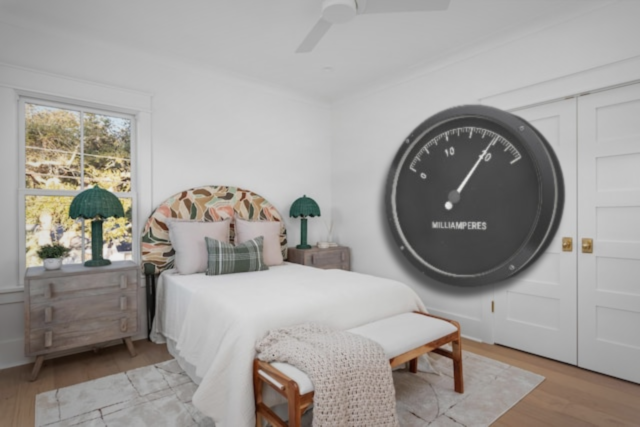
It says {"value": 20, "unit": "mA"}
